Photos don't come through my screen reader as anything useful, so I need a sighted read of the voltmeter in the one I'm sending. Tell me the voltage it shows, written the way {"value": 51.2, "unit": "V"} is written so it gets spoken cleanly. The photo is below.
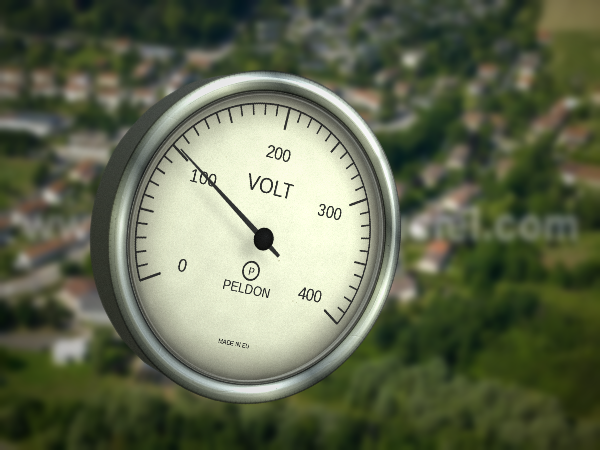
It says {"value": 100, "unit": "V"}
